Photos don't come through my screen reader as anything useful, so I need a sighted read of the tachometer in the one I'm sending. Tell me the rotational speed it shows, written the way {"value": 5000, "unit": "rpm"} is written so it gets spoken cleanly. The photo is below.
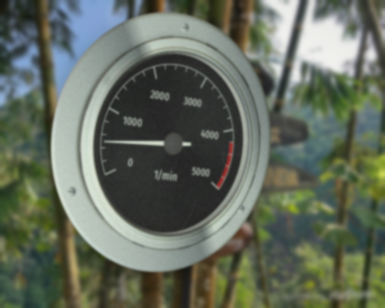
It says {"value": 500, "unit": "rpm"}
